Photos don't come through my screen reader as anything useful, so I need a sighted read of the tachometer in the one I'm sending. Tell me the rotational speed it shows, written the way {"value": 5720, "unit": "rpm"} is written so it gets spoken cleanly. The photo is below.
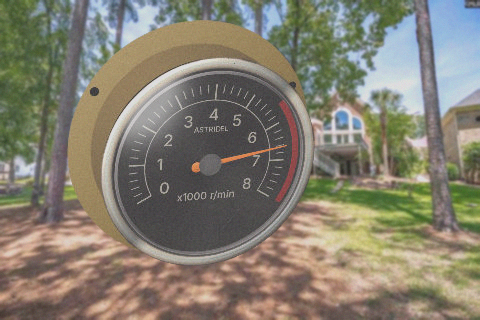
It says {"value": 6600, "unit": "rpm"}
